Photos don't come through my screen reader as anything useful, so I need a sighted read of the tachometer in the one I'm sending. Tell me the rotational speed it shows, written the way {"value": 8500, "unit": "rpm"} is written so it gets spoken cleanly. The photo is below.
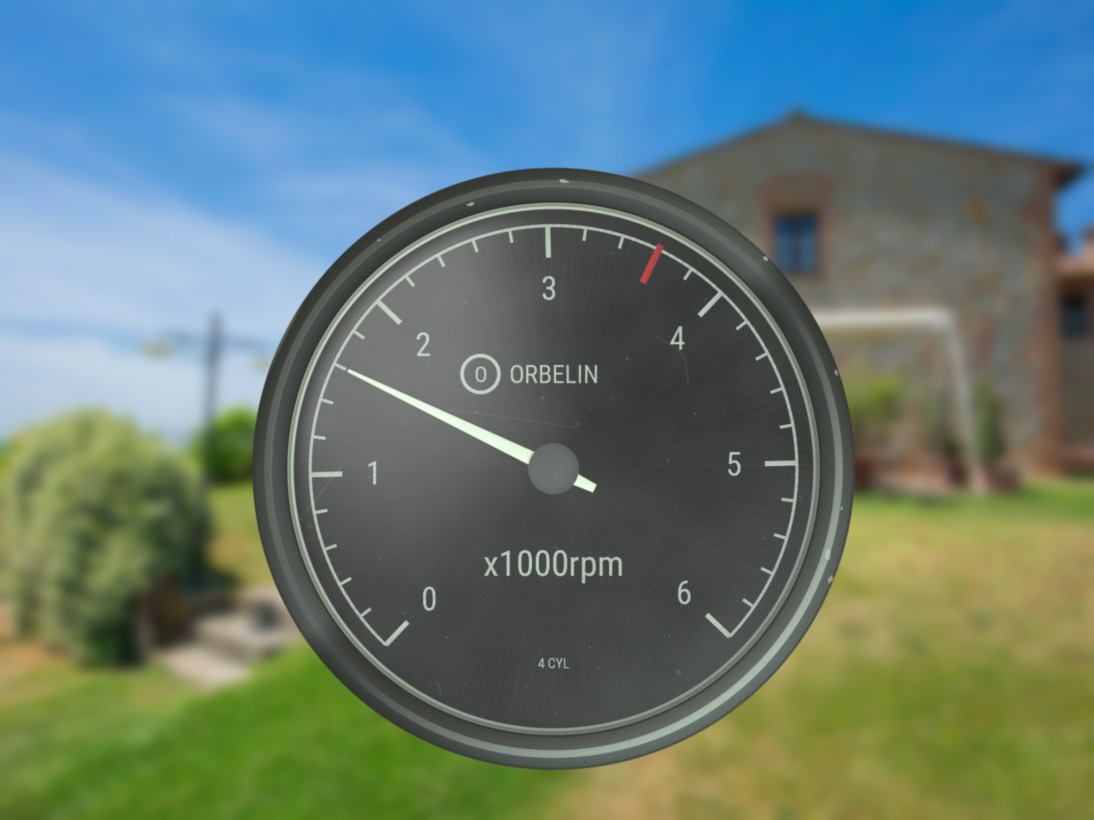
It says {"value": 1600, "unit": "rpm"}
